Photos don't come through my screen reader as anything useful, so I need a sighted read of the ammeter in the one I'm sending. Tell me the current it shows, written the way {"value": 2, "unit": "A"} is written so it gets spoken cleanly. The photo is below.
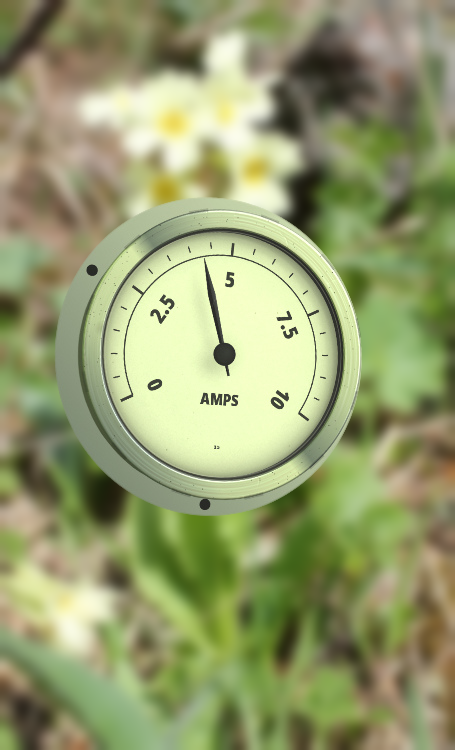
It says {"value": 4.25, "unit": "A"}
